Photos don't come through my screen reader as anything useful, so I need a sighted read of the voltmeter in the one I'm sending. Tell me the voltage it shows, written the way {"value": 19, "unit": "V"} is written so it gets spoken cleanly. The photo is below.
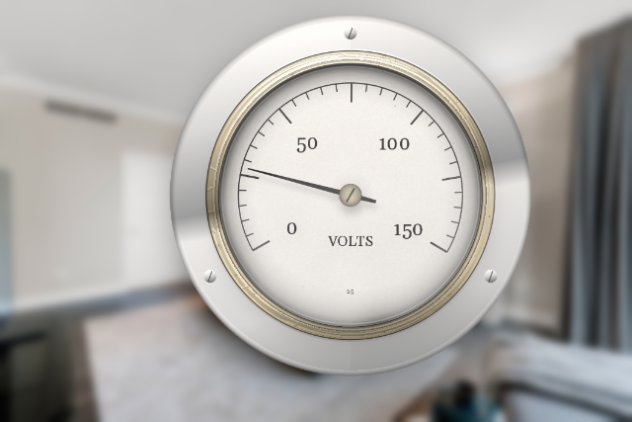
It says {"value": 27.5, "unit": "V"}
